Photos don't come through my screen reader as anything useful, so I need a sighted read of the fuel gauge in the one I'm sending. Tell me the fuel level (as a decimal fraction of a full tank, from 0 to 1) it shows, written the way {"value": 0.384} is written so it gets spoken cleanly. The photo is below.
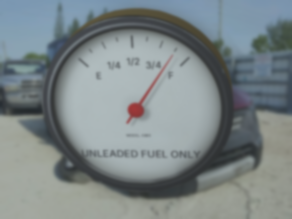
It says {"value": 0.875}
